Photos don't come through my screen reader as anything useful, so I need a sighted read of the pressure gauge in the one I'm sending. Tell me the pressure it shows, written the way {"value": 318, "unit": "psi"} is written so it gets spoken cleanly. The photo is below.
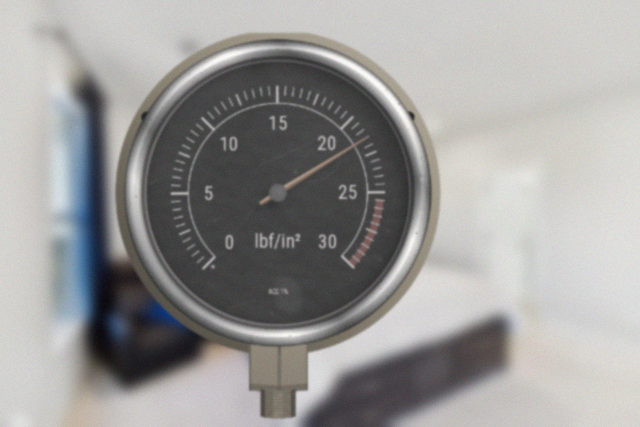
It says {"value": 21.5, "unit": "psi"}
